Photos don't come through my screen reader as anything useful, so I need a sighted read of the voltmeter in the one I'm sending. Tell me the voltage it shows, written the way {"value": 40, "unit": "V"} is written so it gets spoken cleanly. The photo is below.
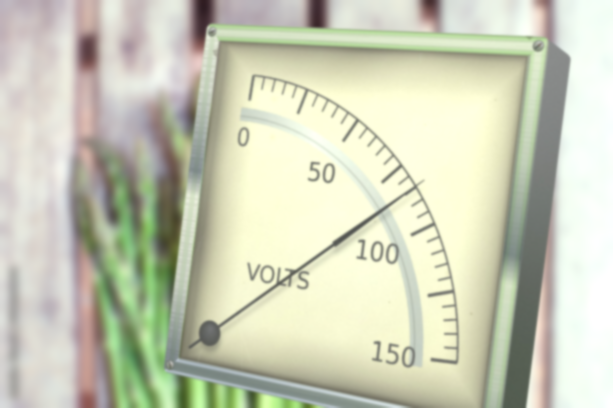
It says {"value": 85, "unit": "V"}
